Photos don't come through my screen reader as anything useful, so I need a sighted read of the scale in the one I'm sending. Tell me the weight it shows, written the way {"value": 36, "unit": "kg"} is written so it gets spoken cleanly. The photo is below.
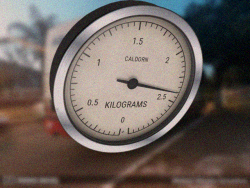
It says {"value": 2.4, "unit": "kg"}
